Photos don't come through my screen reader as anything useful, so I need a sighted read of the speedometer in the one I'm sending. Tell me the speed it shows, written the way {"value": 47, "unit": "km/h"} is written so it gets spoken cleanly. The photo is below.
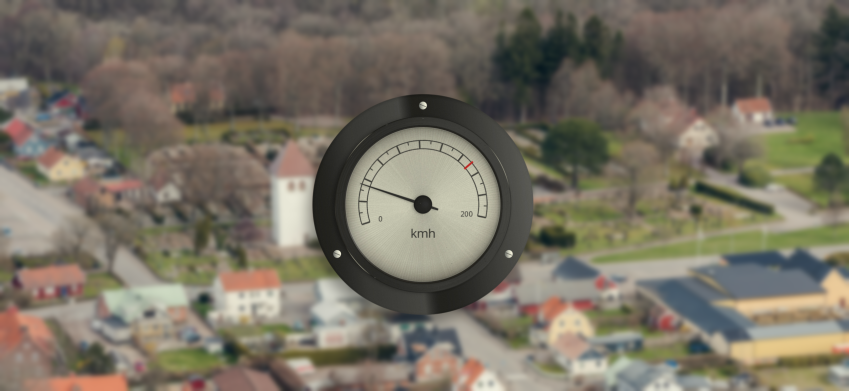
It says {"value": 35, "unit": "km/h"}
